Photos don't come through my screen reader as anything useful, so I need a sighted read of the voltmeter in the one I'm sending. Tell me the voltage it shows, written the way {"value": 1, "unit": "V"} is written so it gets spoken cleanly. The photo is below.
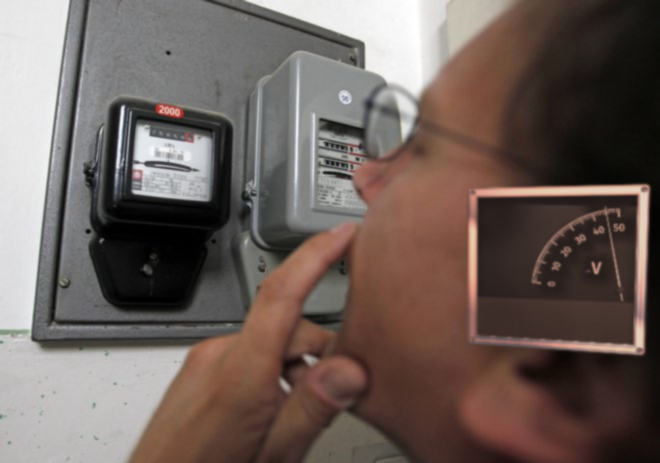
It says {"value": 45, "unit": "V"}
